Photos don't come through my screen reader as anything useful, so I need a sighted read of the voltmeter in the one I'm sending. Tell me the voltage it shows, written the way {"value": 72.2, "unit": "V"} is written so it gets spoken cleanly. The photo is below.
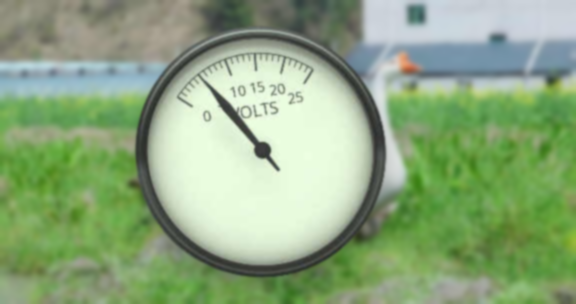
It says {"value": 5, "unit": "V"}
